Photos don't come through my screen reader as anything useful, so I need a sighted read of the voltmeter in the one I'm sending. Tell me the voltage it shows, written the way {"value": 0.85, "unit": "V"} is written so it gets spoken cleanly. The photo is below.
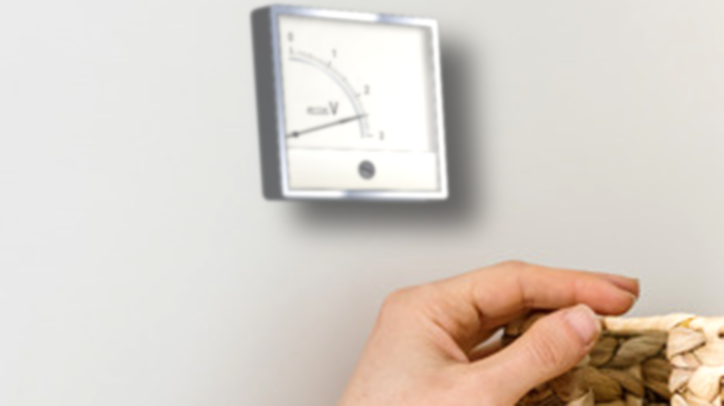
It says {"value": 2.5, "unit": "V"}
